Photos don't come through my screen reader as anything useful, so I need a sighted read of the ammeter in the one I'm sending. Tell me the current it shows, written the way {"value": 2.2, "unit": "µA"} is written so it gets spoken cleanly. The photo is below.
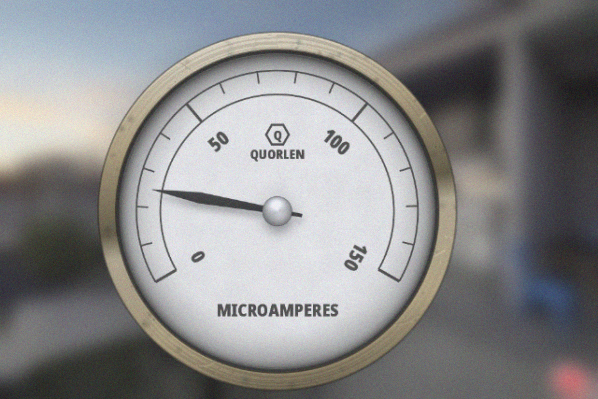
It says {"value": 25, "unit": "µA"}
